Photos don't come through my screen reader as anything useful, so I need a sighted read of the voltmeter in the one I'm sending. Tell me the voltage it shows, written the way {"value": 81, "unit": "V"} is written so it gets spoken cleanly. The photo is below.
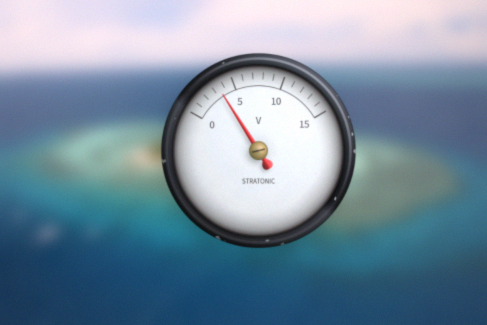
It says {"value": 3.5, "unit": "V"}
